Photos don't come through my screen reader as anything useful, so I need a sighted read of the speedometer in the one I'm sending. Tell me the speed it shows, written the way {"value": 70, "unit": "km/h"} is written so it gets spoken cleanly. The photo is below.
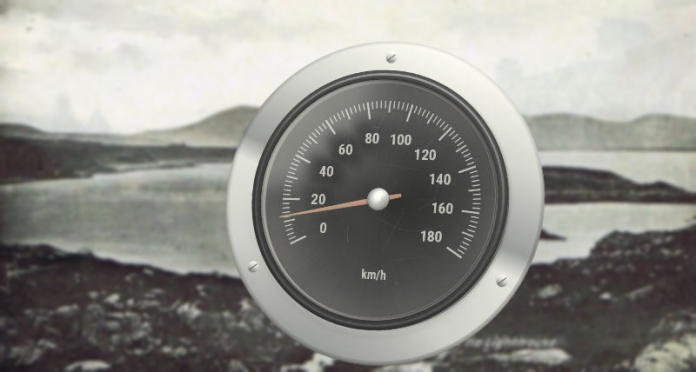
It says {"value": 12, "unit": "km/h"}
